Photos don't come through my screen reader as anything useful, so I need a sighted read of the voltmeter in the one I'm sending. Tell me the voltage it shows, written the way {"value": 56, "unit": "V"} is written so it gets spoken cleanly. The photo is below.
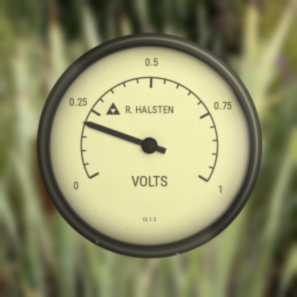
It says {"value": 0.2, "unit": "V"}
